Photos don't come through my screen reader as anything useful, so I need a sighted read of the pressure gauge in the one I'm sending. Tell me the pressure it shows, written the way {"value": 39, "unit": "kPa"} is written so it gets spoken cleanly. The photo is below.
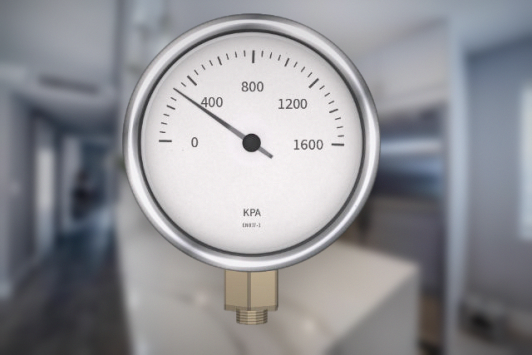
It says {"value": 300, "unit": "kPa"}
